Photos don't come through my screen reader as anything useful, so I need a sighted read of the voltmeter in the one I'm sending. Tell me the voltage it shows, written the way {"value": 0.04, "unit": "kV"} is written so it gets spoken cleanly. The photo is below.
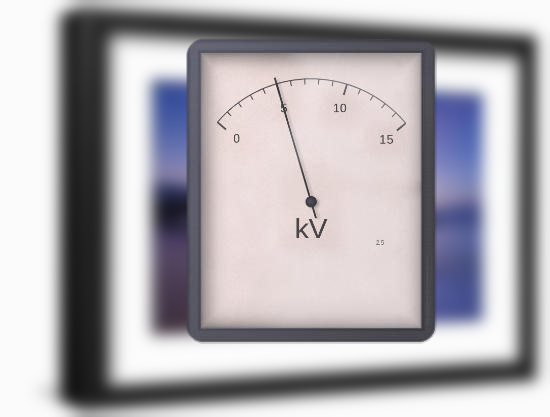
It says {"value": 5, "unit": "kV"}
